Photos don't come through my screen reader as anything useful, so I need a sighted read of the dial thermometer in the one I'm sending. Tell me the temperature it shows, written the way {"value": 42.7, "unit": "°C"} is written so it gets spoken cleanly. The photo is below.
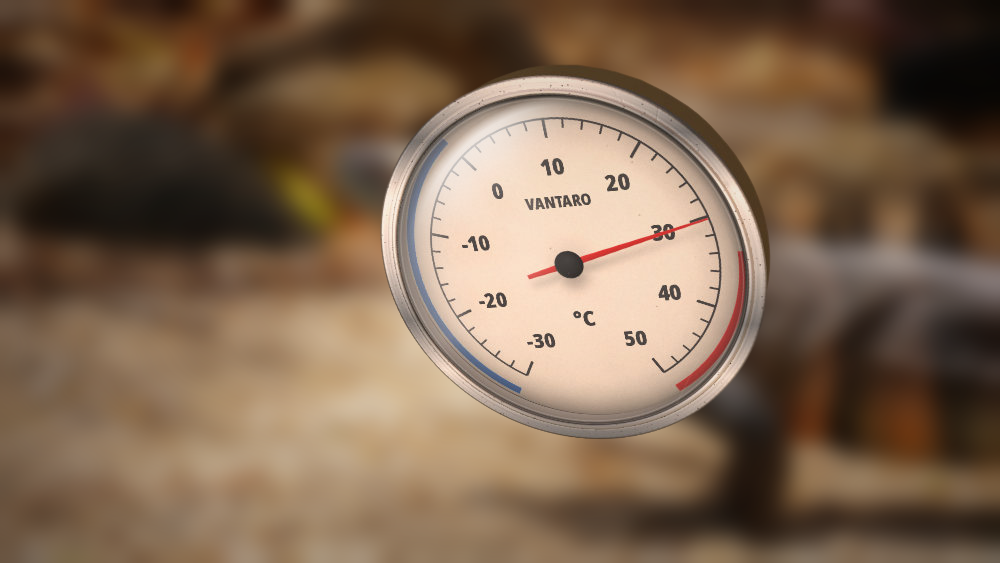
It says {"value": 30, "unit": "°C"}
